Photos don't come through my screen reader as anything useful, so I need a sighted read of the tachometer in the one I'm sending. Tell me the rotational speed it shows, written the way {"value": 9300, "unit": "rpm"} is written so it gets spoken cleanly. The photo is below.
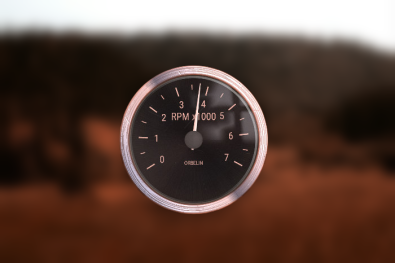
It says {"value": 3750, "unit": "rpm"}
